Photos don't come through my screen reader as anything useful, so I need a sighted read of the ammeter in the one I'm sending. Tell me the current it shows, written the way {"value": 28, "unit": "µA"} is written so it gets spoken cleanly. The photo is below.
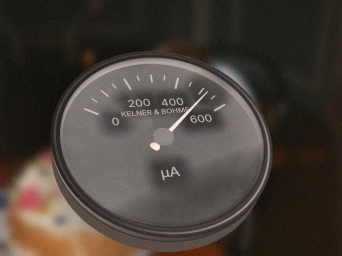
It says {"value": 525, "unit": "µA"}
